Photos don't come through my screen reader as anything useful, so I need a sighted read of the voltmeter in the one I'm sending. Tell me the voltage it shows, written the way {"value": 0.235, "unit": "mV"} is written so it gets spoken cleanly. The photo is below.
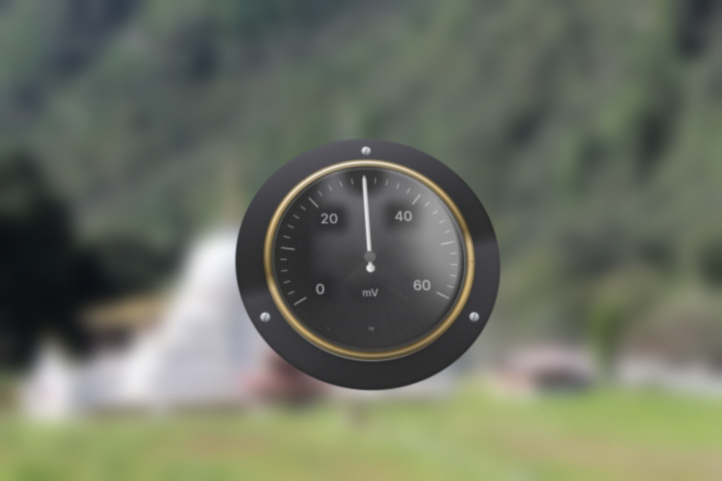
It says {"value": 30, "unit": "mV"}
